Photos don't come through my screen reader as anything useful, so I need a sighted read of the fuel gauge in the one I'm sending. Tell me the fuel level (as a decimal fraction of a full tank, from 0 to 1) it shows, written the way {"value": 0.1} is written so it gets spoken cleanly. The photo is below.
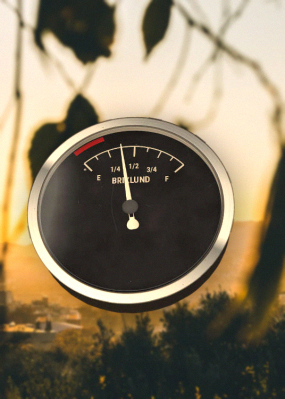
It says {"value": 0.375}
